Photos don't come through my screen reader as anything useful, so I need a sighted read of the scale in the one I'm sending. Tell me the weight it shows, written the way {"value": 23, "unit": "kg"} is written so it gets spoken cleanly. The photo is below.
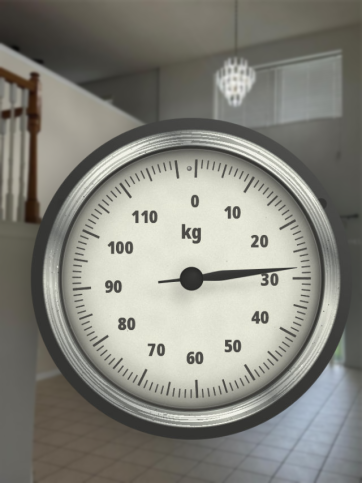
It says {"value": 28, "unit": "kg"}
